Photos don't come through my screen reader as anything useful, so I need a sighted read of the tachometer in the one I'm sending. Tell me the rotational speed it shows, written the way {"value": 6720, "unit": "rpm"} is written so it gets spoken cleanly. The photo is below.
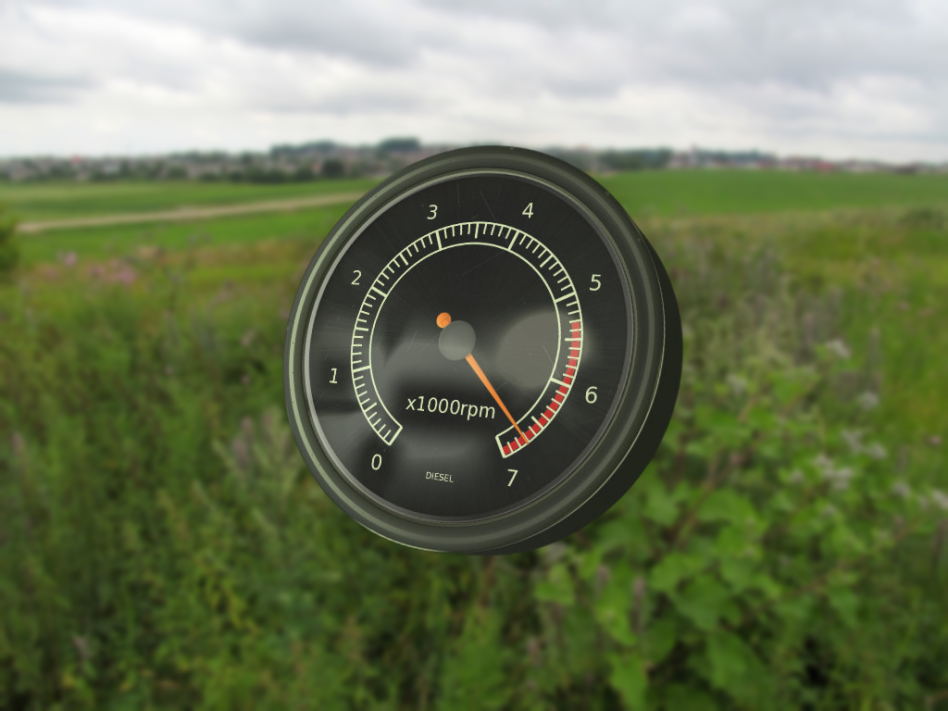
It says {"value": 6700, "unit": "rpm"}
